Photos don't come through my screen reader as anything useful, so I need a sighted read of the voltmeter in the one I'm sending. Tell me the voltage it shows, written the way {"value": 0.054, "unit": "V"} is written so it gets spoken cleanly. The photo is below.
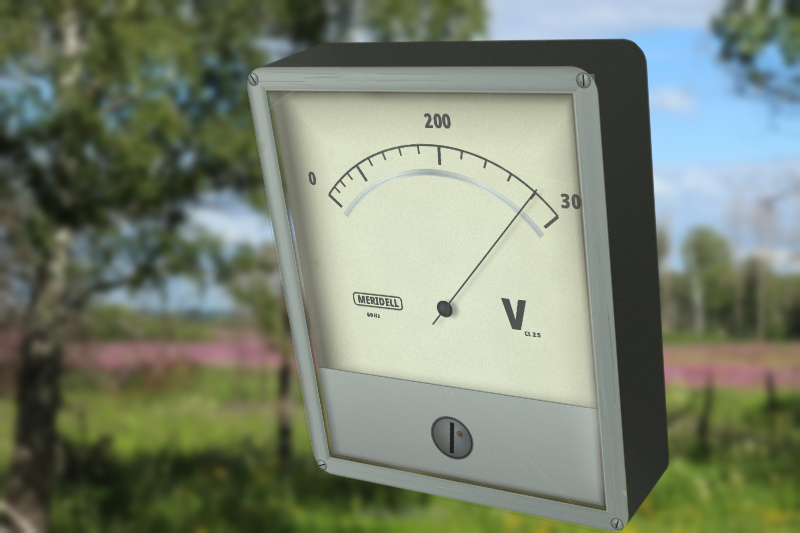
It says {"value": 280, "unit": "V"}
